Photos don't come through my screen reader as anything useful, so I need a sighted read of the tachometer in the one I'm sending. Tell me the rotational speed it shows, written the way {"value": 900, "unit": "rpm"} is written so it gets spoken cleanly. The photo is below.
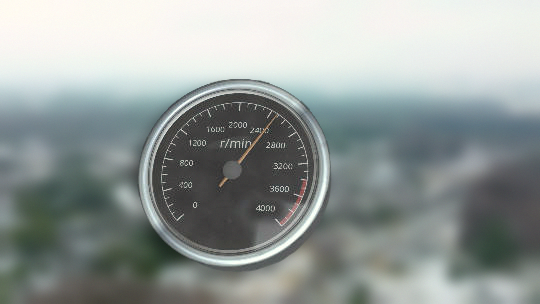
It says {"value": 2500, "unit": "rpm"}
